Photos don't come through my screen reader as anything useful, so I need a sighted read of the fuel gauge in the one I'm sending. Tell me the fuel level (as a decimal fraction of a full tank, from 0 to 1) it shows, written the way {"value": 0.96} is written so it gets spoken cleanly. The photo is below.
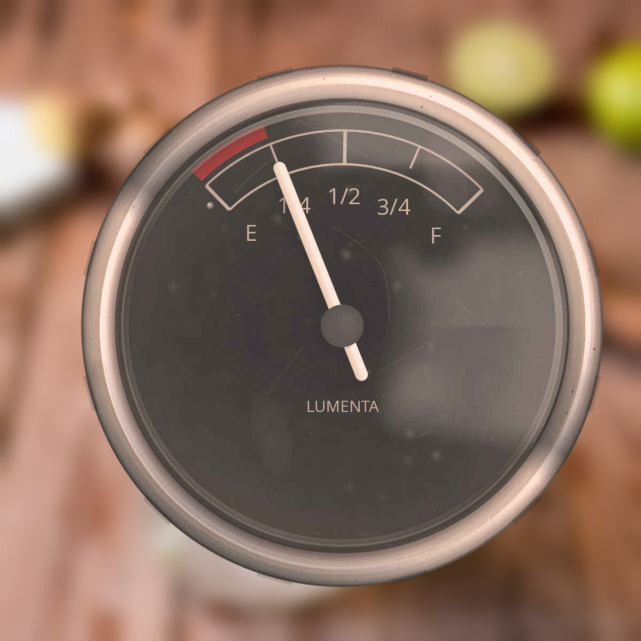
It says {"value": 0.25}
